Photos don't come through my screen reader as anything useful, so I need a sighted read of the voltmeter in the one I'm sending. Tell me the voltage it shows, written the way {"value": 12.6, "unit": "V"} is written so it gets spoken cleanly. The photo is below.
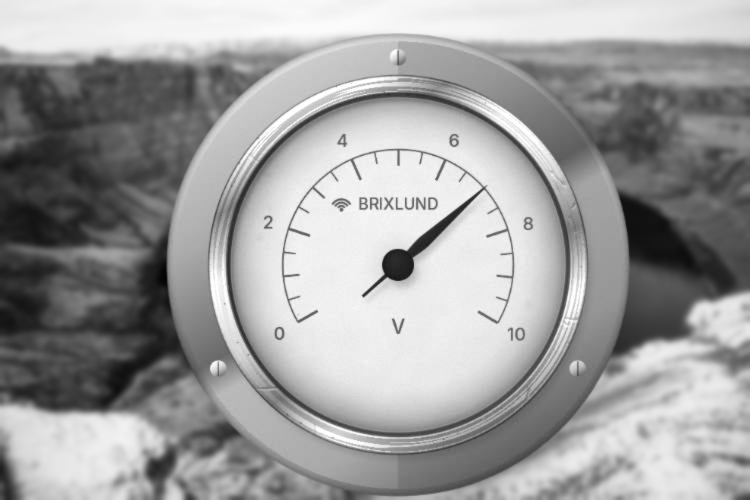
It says {"value": 7, "unit": "V"}
